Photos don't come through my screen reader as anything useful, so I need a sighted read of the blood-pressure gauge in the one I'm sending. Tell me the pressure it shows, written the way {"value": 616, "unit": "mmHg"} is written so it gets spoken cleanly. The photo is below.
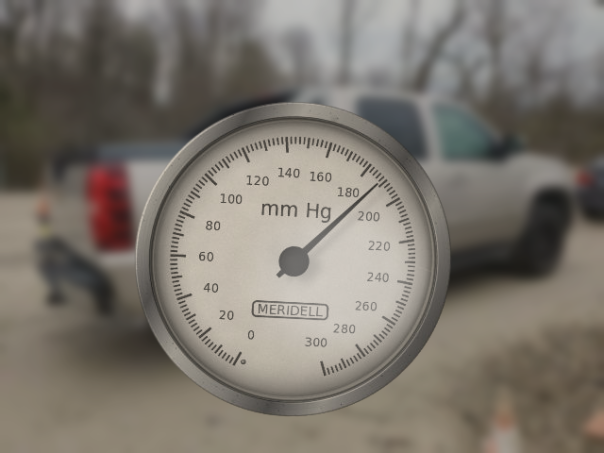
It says {"value": 188, "unit": "mmHg"}
